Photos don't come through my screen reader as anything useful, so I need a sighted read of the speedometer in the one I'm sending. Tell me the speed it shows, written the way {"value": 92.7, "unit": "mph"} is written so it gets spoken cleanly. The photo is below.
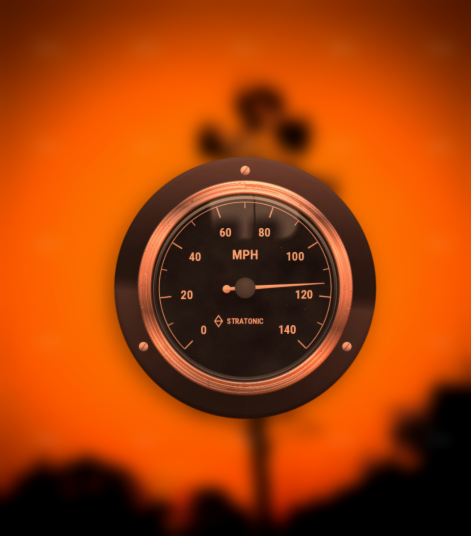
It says {"value": 115, "unit": "mph"}
